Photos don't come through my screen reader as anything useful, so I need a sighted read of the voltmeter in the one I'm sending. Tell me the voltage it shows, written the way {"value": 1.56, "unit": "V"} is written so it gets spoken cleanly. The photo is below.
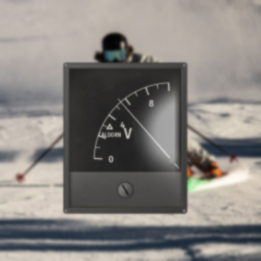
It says {"value": 5.5, "unit": "V"}
